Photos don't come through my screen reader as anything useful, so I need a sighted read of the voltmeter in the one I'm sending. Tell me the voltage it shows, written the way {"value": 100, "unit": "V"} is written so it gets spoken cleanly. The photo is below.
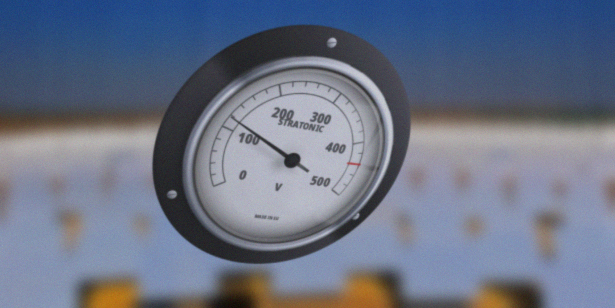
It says {"value": 120, "unit": "V"}
